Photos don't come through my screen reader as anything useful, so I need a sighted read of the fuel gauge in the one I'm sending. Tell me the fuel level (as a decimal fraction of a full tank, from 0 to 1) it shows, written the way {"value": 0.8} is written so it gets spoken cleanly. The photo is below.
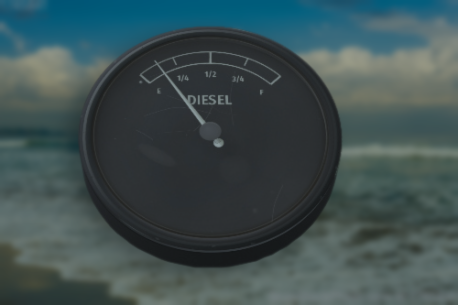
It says {"value": 0.125}
